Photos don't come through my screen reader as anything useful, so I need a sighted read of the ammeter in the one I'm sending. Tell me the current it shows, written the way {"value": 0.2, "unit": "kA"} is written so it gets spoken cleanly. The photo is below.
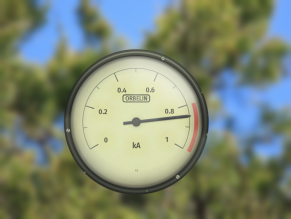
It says {"value": 0.85, "unit": "kA"}
